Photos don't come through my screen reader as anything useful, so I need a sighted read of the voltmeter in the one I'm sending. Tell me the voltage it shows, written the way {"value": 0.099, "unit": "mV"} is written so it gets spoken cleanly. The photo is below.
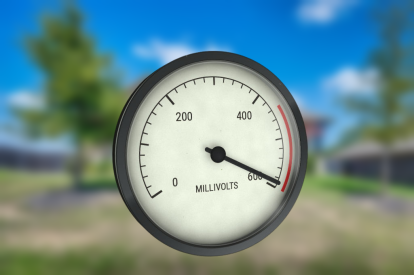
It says {"value": 590, "unit": "mV"}
